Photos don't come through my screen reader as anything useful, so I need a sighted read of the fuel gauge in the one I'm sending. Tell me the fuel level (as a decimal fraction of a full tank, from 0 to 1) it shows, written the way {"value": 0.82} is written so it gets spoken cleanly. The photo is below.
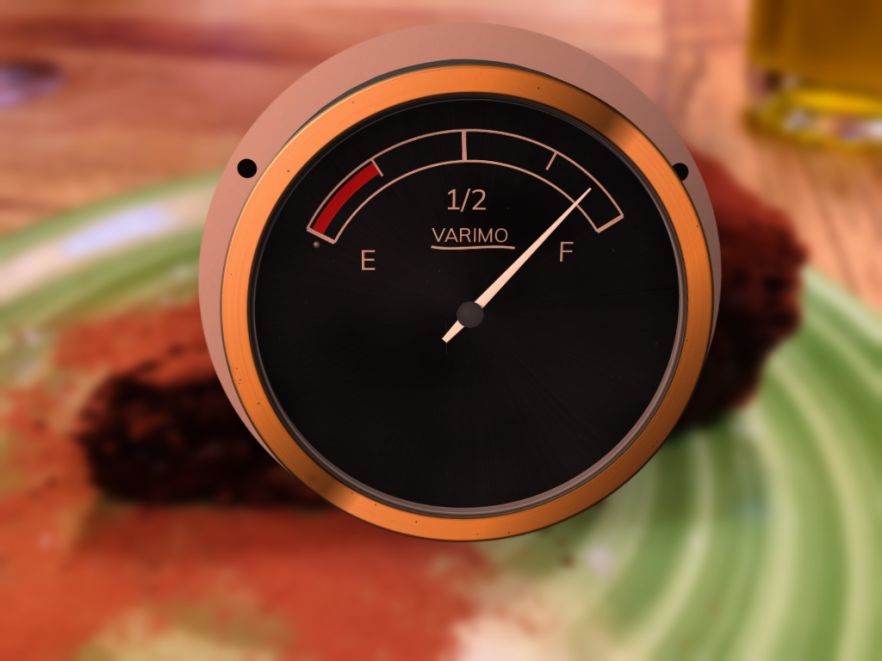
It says {"value": 0.875}
